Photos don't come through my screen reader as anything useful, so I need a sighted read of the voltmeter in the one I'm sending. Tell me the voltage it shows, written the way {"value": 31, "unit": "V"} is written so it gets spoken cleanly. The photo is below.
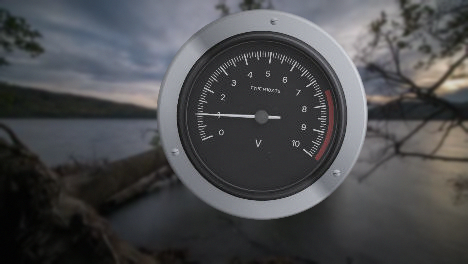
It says {"value": 1, "unit": "V"}
